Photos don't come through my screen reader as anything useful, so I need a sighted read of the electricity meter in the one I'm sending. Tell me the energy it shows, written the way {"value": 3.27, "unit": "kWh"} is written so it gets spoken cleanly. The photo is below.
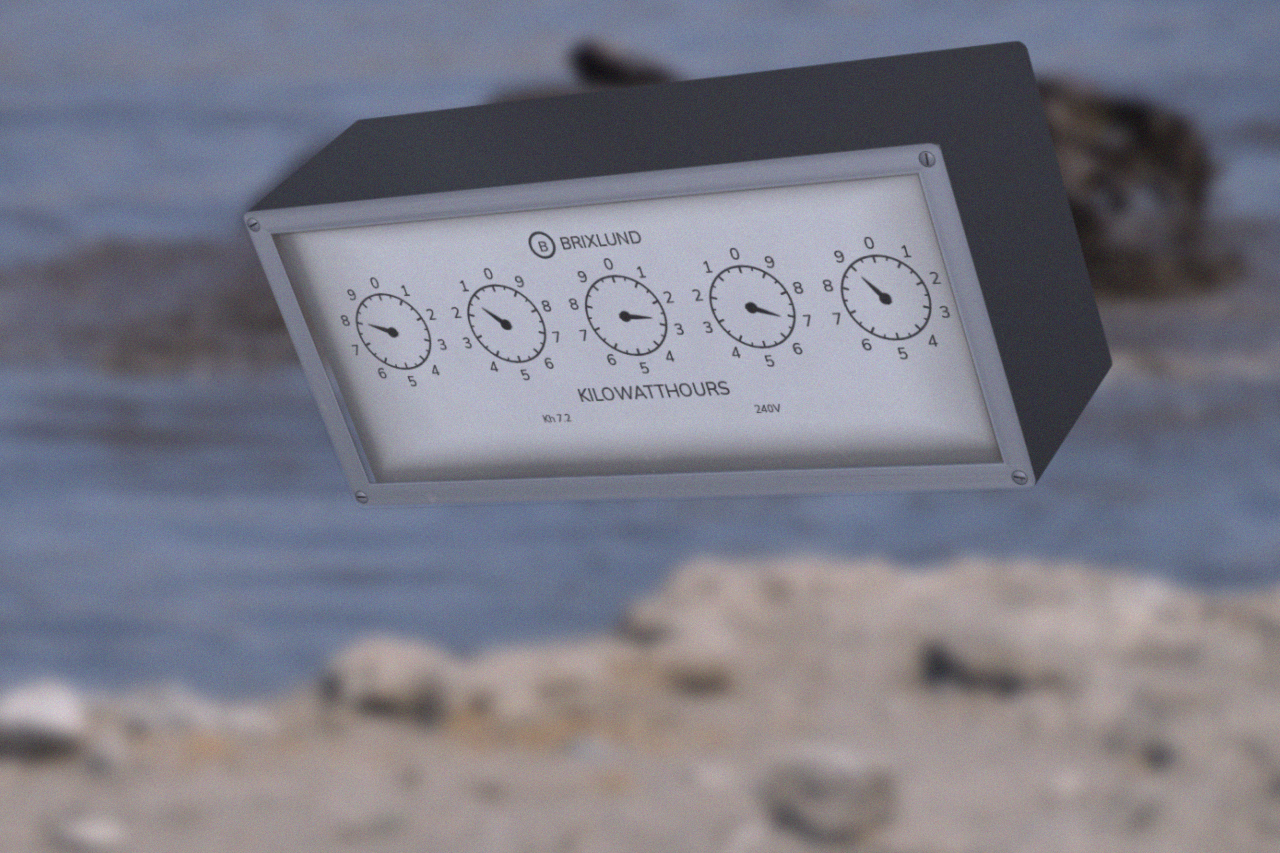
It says {"value": 81269, "unit": "kWh"}
